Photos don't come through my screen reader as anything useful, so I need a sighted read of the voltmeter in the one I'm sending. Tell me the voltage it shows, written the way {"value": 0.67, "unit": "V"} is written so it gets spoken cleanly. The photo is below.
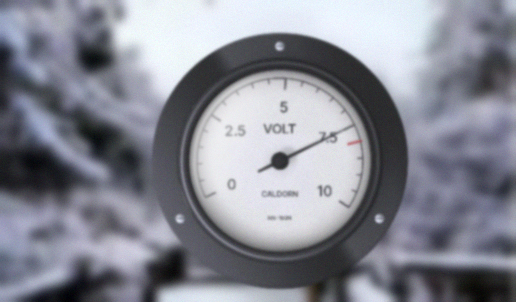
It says {"value": 7.5, "unit": "V"}
